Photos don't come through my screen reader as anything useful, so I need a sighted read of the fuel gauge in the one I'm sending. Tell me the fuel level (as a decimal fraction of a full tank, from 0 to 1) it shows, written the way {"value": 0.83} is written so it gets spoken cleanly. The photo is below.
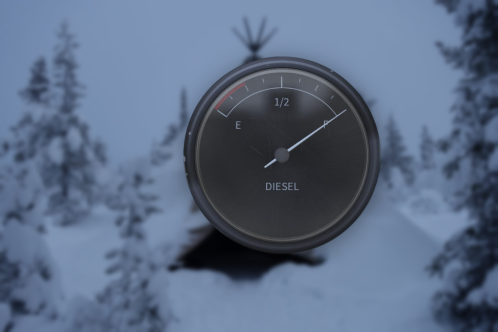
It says {"value": 1}
